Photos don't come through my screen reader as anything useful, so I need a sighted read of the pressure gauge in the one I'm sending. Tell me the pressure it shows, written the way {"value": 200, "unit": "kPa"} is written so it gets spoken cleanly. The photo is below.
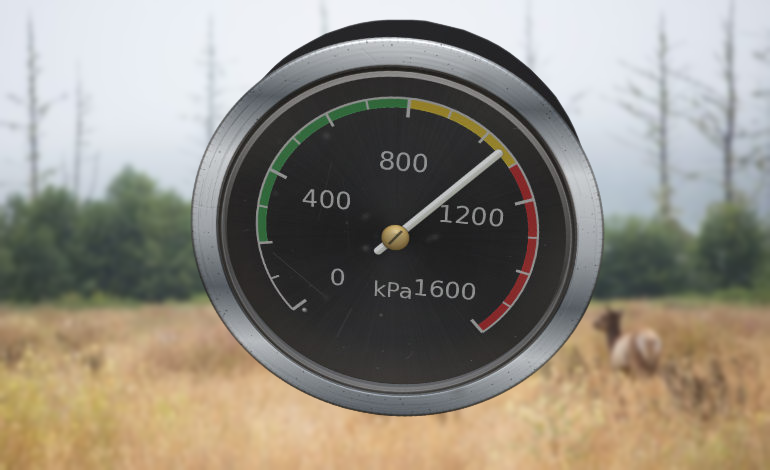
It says {"value": 1050, "unit": "kPa"}
